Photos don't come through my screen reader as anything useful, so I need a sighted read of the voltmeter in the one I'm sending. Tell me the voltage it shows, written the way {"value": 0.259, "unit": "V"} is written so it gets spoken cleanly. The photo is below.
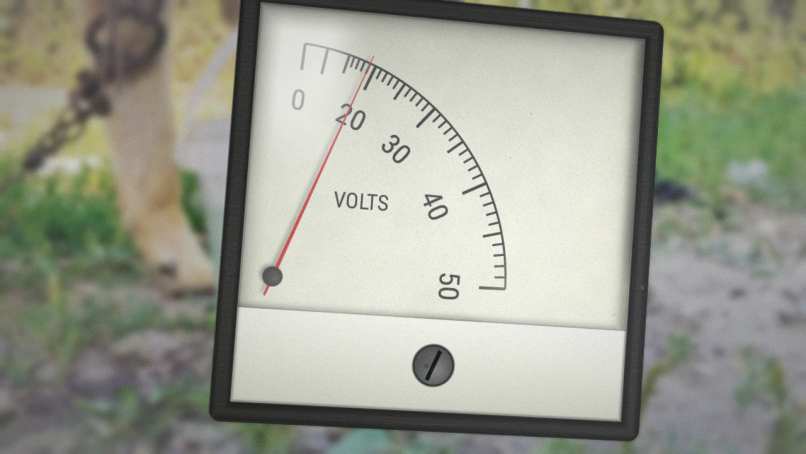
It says {"value": 19, "unit": "V"}
